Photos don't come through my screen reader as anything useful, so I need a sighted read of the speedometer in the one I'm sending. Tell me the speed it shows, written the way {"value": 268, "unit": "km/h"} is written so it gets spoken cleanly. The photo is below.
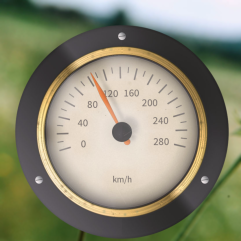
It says {"value": 105, "unit": "km/h"}
